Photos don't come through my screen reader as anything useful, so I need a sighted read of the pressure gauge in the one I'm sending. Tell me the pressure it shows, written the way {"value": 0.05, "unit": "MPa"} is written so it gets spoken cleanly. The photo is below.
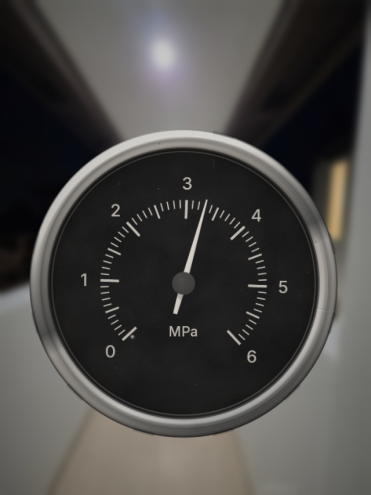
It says {"value": 3.3, "unit": "MPa"}
